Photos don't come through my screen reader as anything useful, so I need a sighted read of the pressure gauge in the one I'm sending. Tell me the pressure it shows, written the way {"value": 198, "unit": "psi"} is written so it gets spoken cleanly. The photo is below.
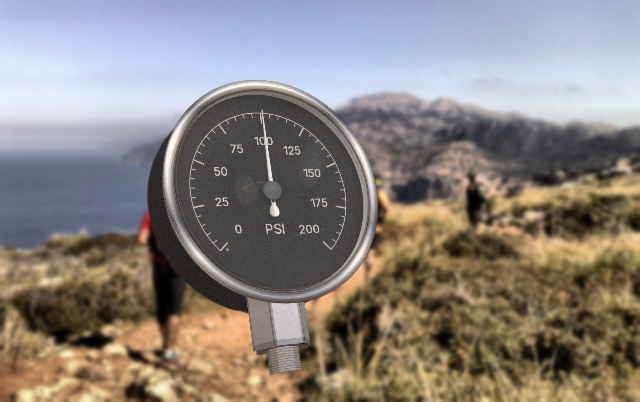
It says {"value": 100, "unit": "psi"}
